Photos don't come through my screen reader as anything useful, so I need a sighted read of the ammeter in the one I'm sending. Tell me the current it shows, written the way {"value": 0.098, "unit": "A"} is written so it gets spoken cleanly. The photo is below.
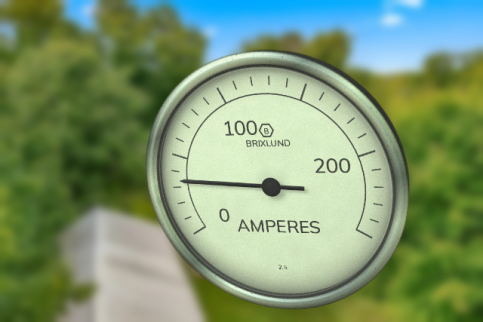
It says {"value": 35, "unit": "A"}
